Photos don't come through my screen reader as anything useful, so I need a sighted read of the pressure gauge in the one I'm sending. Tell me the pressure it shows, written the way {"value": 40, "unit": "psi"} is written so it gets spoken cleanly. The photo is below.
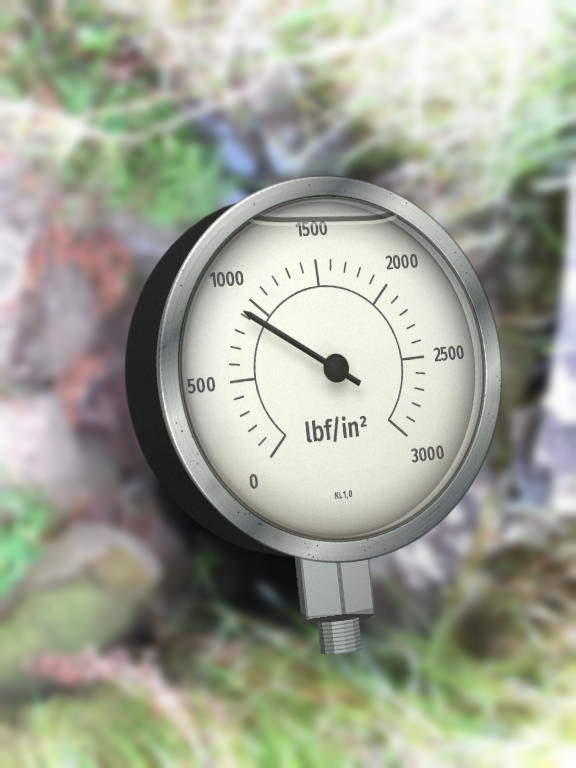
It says {"value": 900, "unit": "psi"}
